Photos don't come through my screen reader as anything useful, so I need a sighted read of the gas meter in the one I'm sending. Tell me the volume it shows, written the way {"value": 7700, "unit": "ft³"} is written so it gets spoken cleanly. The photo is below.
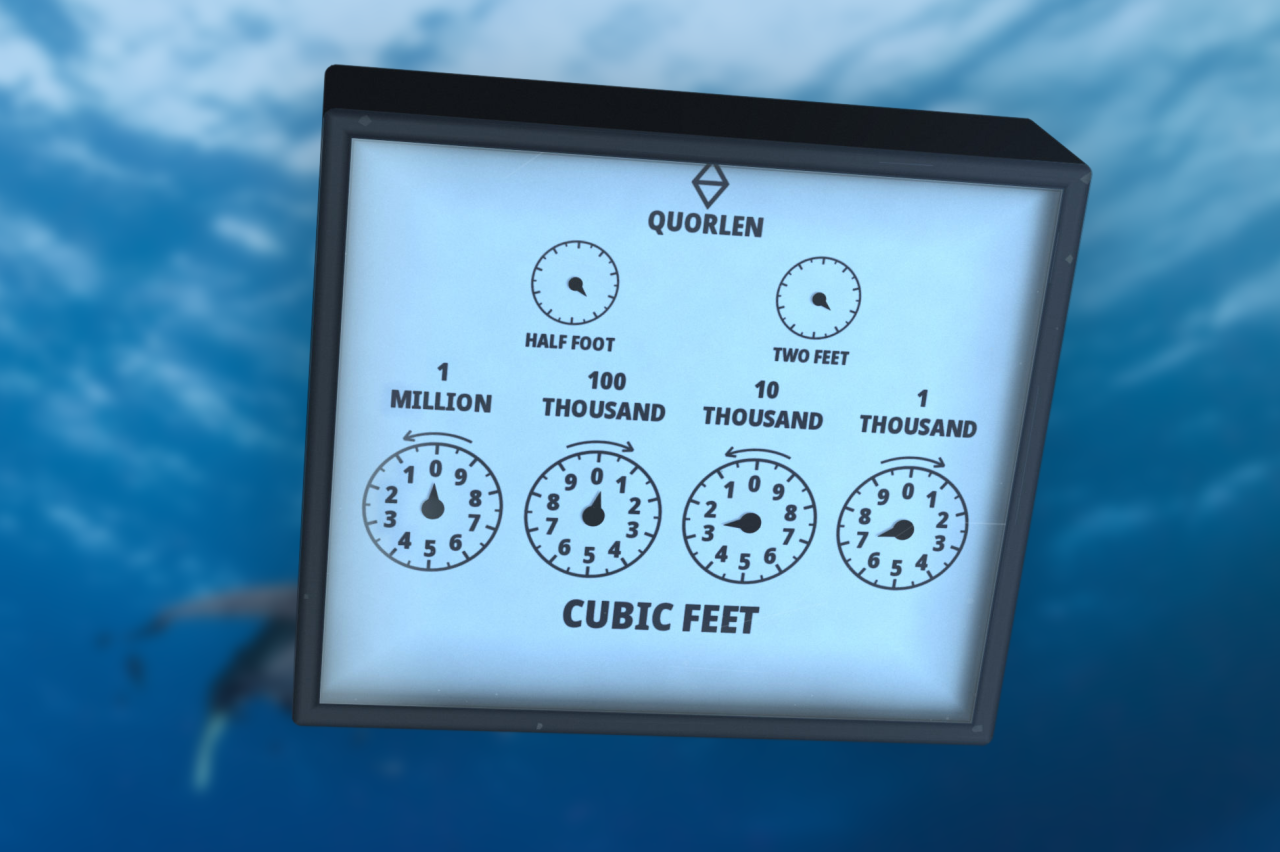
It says {"value": 2700, "unit": "ft³"}
